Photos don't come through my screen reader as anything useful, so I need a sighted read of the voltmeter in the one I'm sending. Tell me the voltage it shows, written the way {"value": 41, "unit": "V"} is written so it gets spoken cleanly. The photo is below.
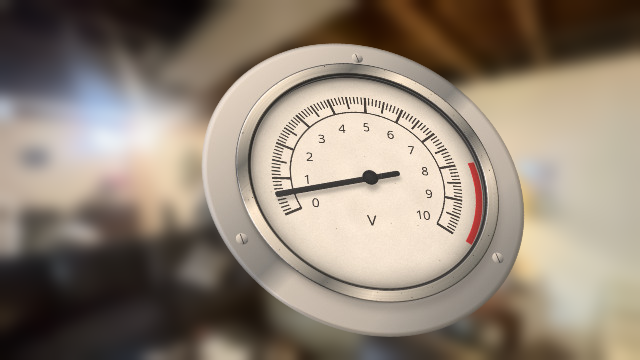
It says {"value": 0.5, "unit": "V"}
